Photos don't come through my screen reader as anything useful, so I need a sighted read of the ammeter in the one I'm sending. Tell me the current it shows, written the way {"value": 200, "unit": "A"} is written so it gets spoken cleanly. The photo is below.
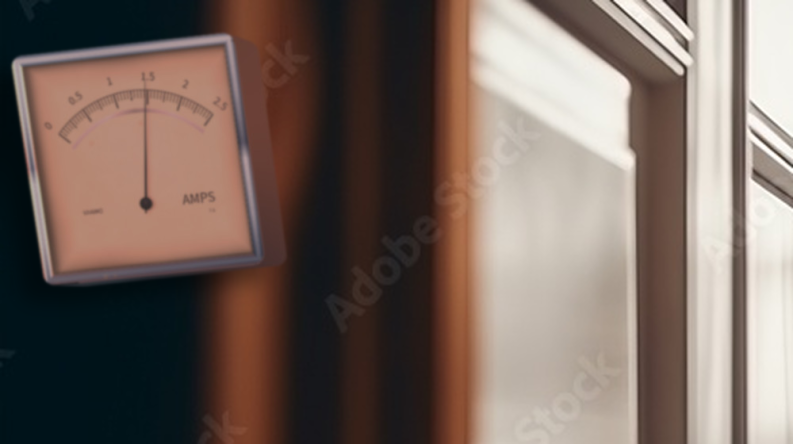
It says {"value": 1.5, "unit": "A"}
